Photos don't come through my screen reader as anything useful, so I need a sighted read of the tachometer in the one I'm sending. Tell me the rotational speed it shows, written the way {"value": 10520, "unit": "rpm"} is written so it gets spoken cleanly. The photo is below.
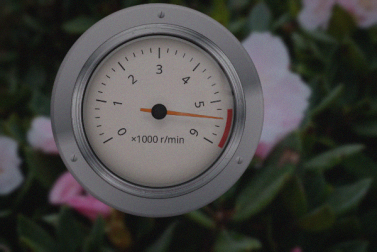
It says {"value": 5400, "unit": "rpm"}
